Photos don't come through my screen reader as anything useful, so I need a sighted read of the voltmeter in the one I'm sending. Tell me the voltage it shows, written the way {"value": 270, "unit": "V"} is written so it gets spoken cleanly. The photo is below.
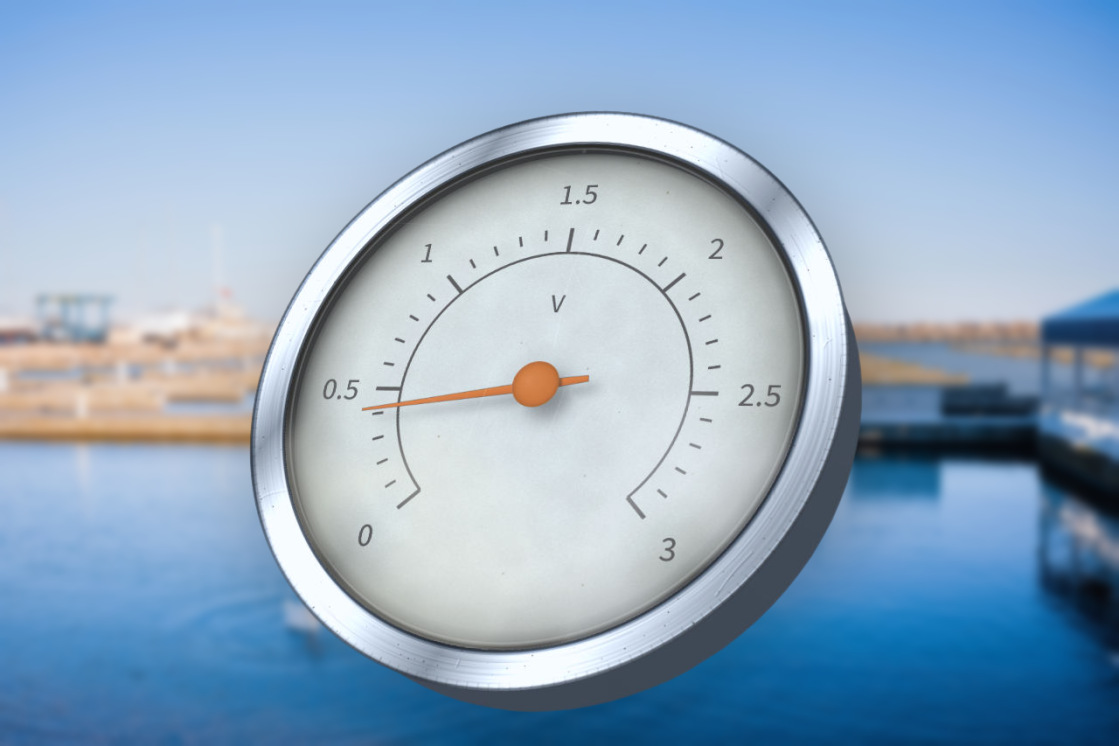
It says {"value": 0.4, "unit": "V"}
